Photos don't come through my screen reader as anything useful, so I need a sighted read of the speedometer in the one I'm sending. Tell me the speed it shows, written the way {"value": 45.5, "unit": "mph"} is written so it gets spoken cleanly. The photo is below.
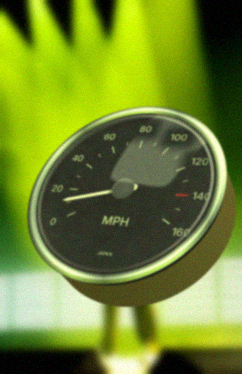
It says {"value": 10, "unit": "mph"}
